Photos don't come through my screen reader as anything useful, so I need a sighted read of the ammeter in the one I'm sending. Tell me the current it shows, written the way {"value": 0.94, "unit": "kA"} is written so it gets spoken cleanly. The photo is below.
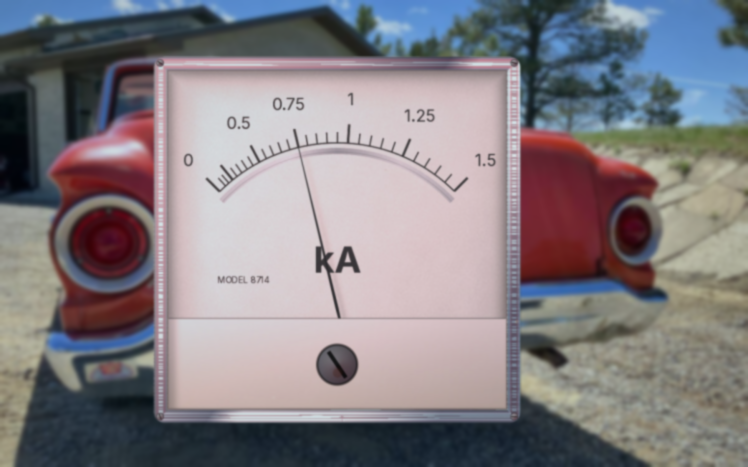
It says {"value": 0.75, "unit": "kA"}
